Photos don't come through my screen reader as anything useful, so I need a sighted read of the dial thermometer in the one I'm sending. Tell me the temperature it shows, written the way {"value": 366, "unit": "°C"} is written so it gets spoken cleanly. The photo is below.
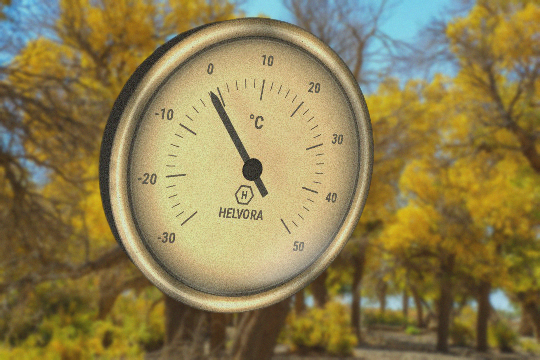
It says {"value": -2, "unit": "°C"}
